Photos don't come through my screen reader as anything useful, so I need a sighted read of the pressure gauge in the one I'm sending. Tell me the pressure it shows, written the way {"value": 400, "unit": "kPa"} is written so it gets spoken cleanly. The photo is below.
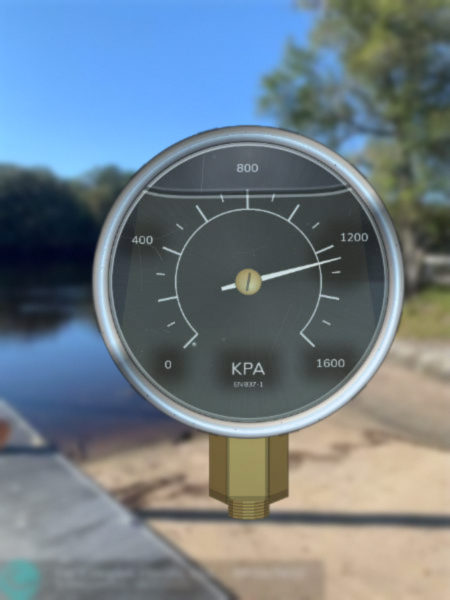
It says {"value": 1250, "unit": "kPa"}
